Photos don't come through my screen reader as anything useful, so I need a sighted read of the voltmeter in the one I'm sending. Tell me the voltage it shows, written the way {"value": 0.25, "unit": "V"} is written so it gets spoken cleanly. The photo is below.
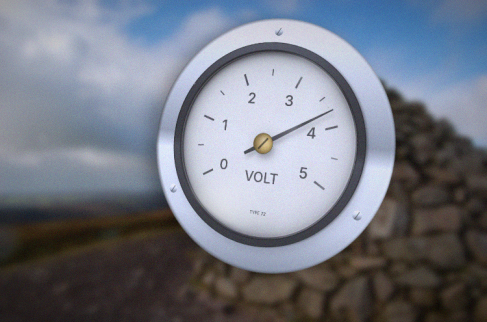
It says {"value": 3.75, "unit": "V"}
